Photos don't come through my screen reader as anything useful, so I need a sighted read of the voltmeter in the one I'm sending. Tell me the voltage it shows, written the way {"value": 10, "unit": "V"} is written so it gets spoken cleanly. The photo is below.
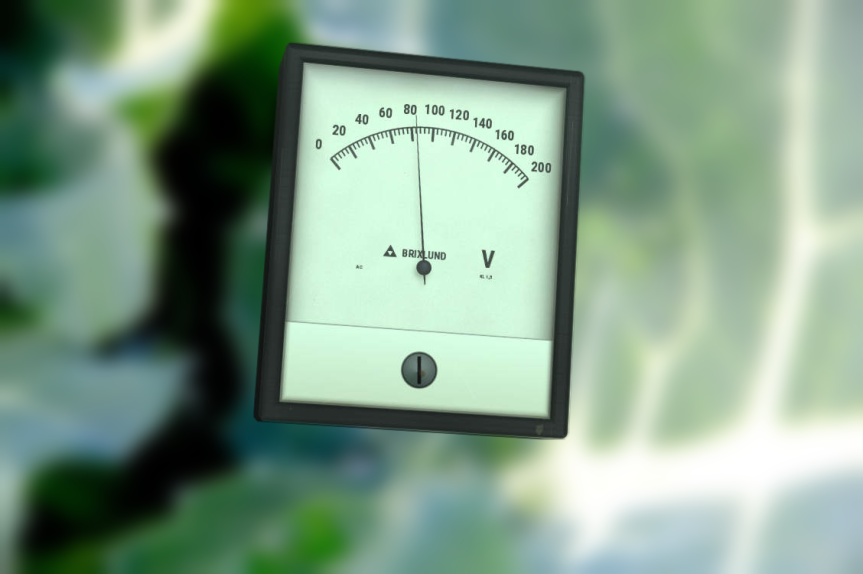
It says {"value": 84, "unit": "V"}
